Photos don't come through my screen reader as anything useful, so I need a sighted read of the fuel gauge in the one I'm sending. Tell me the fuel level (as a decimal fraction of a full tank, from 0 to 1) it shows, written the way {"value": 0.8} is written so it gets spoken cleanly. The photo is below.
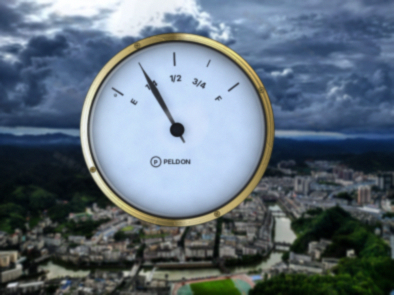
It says {"value": 0.25}
